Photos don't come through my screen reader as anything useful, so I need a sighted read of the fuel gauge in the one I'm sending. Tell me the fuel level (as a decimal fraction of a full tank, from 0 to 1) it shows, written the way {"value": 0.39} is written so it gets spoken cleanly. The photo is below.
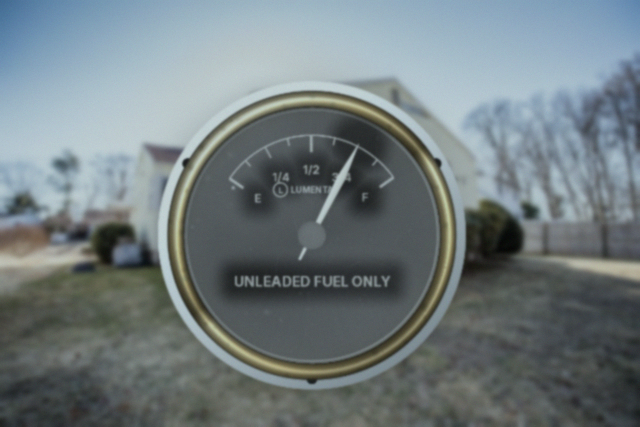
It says {"value": 0.75}
